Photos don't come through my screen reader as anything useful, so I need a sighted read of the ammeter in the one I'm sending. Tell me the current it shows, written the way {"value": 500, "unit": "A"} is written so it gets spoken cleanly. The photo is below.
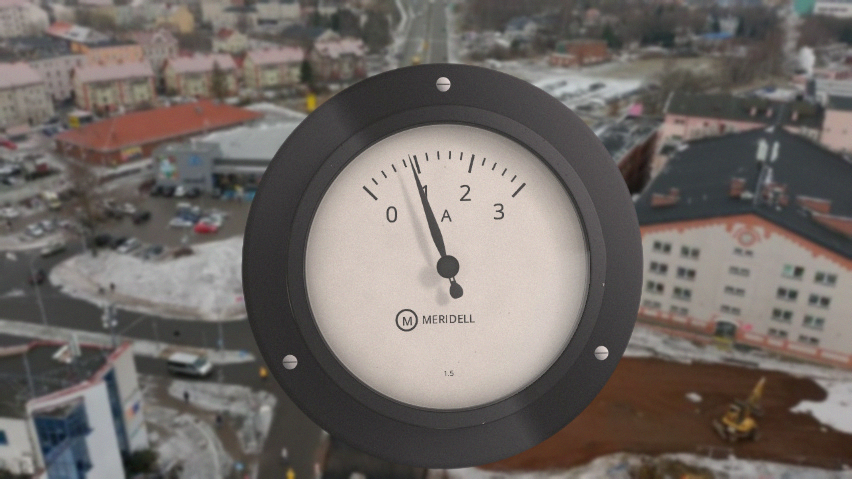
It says {"value": 0.9, "unit": "A"}
